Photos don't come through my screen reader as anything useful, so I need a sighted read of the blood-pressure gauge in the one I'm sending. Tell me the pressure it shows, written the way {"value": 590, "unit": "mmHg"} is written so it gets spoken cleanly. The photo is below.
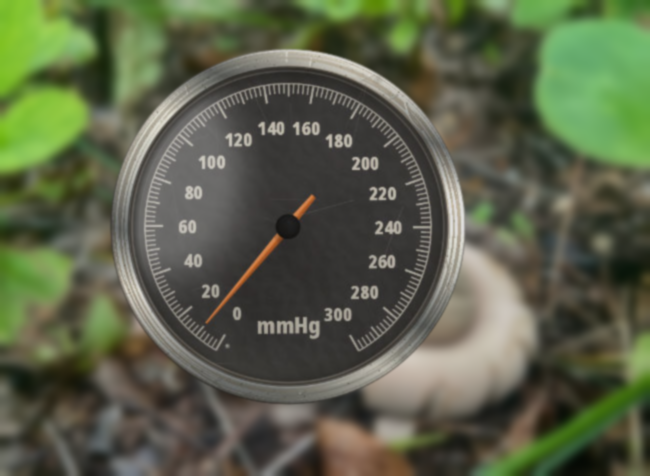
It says {"value": 10, "unit": "mmHg"}
